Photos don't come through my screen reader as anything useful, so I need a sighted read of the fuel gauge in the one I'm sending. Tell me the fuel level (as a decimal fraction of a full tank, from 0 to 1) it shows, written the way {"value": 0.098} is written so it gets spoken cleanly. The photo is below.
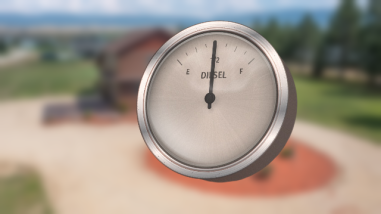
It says {"value": 0.5}
